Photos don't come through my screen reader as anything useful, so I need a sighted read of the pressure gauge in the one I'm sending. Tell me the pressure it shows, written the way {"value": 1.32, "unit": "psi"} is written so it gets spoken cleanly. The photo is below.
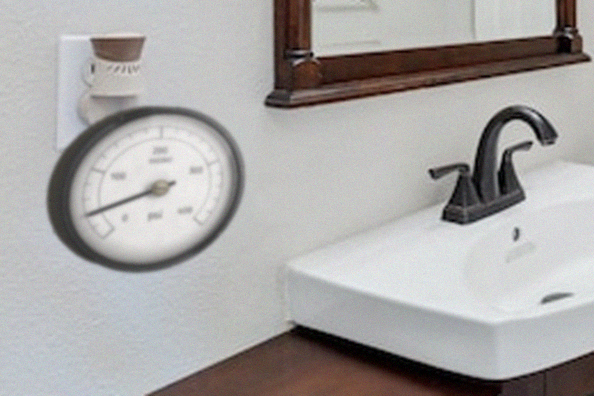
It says {"value": 40, "unit": "psi"}
